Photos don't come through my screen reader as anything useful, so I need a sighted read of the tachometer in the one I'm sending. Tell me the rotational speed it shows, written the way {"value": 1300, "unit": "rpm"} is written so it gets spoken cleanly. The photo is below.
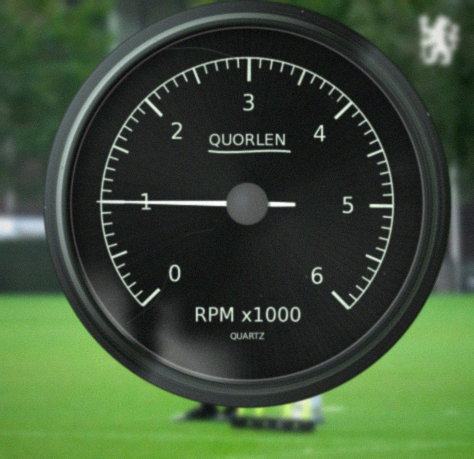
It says {"value": 1000, "unit": "rpm"}
